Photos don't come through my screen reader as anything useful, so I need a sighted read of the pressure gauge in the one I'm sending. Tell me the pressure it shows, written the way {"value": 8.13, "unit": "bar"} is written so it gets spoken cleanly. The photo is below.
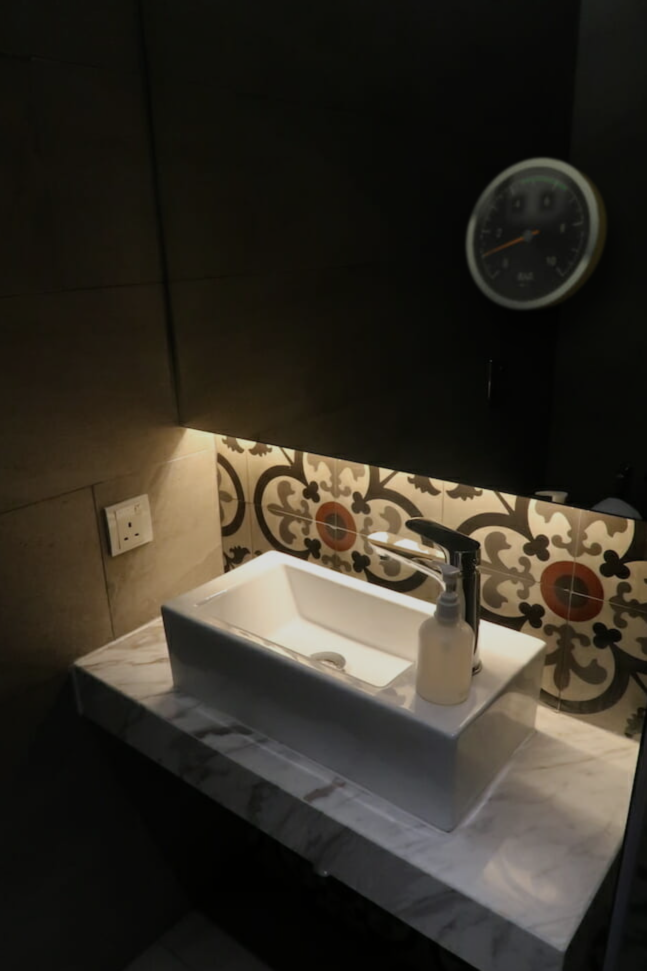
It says {"value": 1, "unit": "bar"}
